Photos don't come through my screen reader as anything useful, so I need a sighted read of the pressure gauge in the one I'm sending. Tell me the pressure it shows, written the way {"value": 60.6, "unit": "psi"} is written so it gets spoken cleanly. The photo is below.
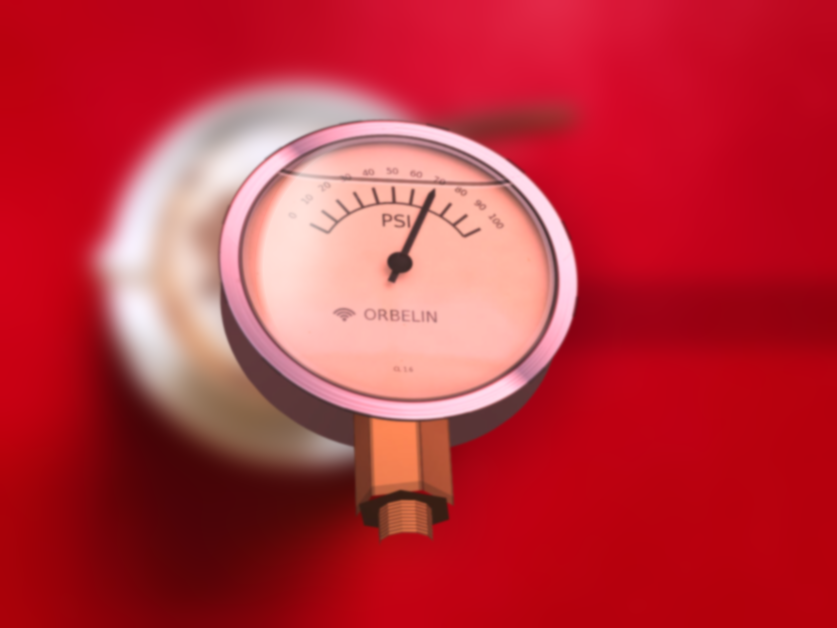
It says {"value": 70, "unit": "psi"}
